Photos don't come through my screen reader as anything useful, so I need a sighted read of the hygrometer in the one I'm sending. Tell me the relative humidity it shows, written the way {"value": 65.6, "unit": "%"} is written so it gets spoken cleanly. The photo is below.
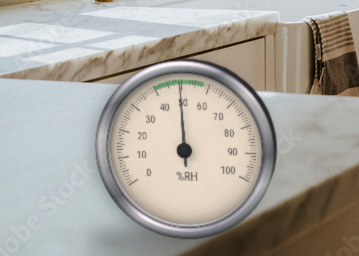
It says {"value": 50, "unit": "%"}
